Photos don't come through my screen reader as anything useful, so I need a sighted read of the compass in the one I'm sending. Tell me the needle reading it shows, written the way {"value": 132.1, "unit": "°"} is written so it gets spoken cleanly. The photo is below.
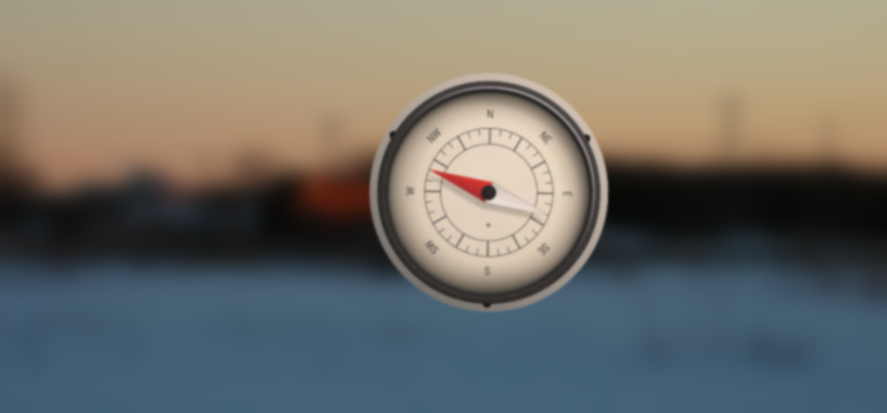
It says {"value": 290, "unit": "°"}
